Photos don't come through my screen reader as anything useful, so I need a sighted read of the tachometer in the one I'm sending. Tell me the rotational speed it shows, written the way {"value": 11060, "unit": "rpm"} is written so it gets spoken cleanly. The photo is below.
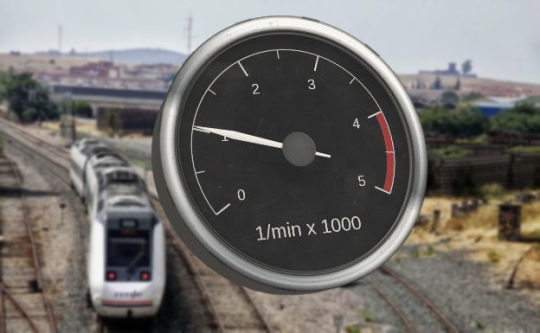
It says {"value": 1000, "unit": "rpm"}
